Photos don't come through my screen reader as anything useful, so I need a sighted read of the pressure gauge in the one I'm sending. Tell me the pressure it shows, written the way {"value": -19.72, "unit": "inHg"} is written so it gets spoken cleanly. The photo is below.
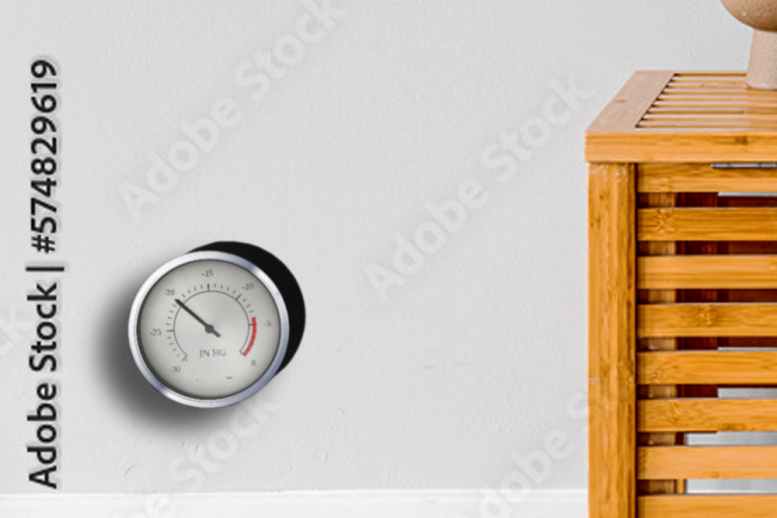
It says {"value": -20, "unit": "inHg"}
